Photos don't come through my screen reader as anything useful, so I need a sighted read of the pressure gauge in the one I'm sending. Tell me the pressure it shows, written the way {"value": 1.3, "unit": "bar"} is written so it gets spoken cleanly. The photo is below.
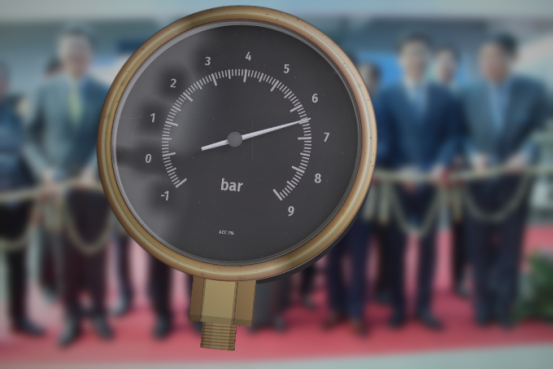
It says {"value": 6.5, "unit": "bar"}
